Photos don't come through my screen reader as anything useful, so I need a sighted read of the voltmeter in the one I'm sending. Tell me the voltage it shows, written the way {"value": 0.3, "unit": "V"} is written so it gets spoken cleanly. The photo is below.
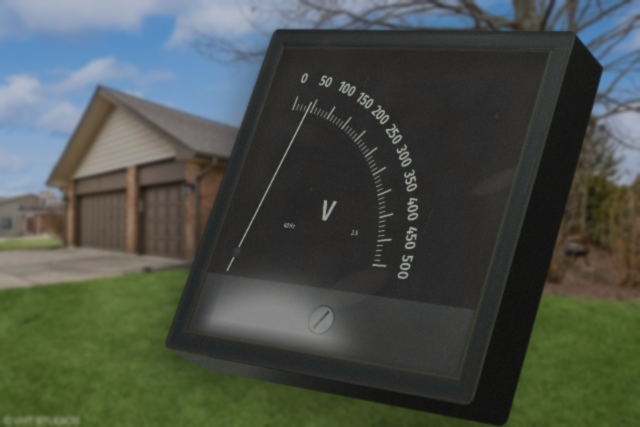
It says {"value": 50, "unit": "V"}
